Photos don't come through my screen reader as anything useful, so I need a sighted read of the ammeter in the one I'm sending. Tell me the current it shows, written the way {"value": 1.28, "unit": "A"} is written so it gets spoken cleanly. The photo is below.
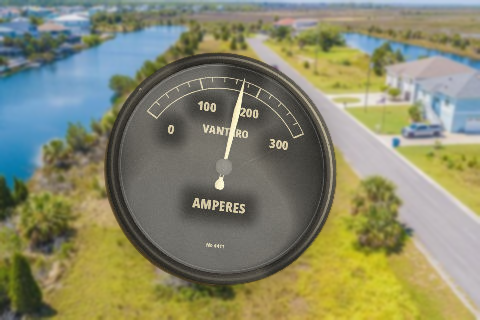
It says {"value": 170, "unit": "A"}
